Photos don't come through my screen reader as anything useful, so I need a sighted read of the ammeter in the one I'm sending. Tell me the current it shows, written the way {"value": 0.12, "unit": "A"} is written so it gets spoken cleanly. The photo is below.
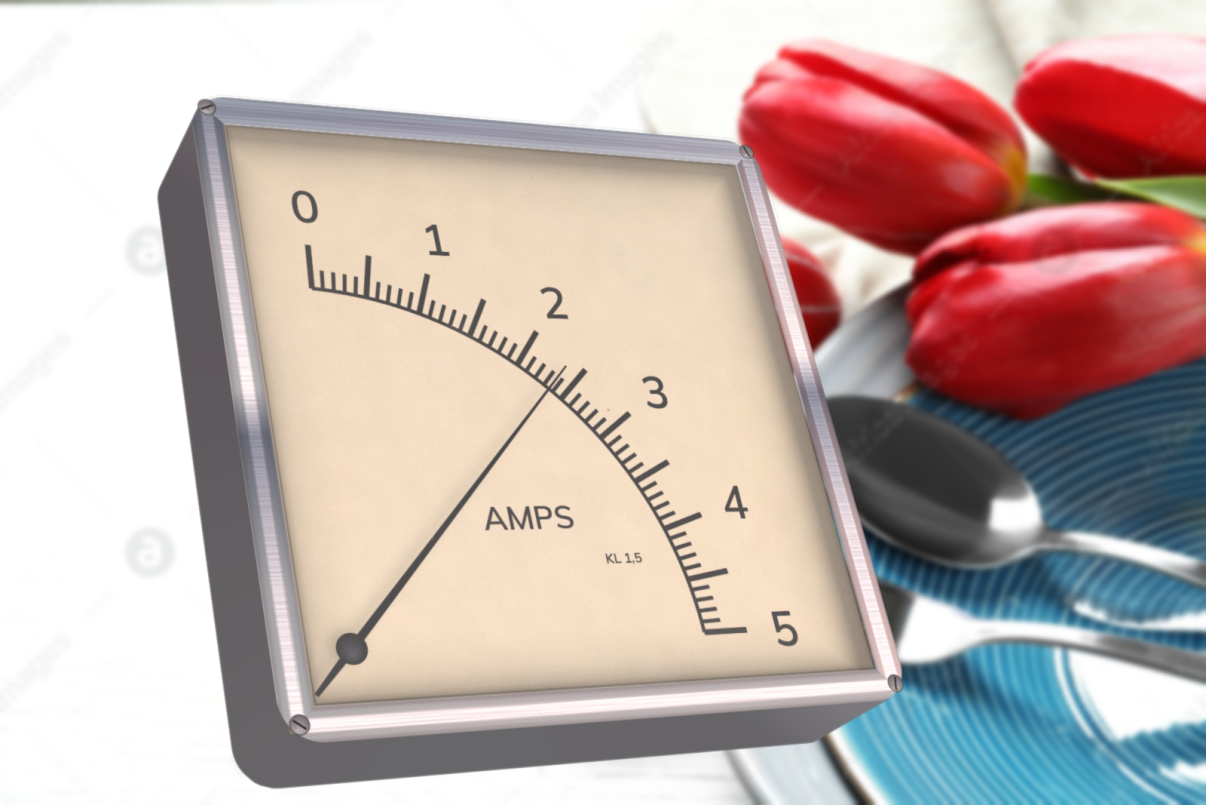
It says {"value": 2.35, "unit": "A"}
